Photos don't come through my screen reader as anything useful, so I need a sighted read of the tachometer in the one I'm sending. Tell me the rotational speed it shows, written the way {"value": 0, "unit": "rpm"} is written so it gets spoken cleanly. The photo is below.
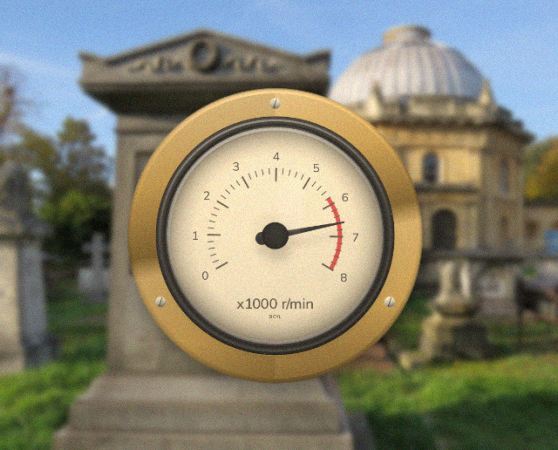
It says {"value": 6600, "unit": "rpm"}
